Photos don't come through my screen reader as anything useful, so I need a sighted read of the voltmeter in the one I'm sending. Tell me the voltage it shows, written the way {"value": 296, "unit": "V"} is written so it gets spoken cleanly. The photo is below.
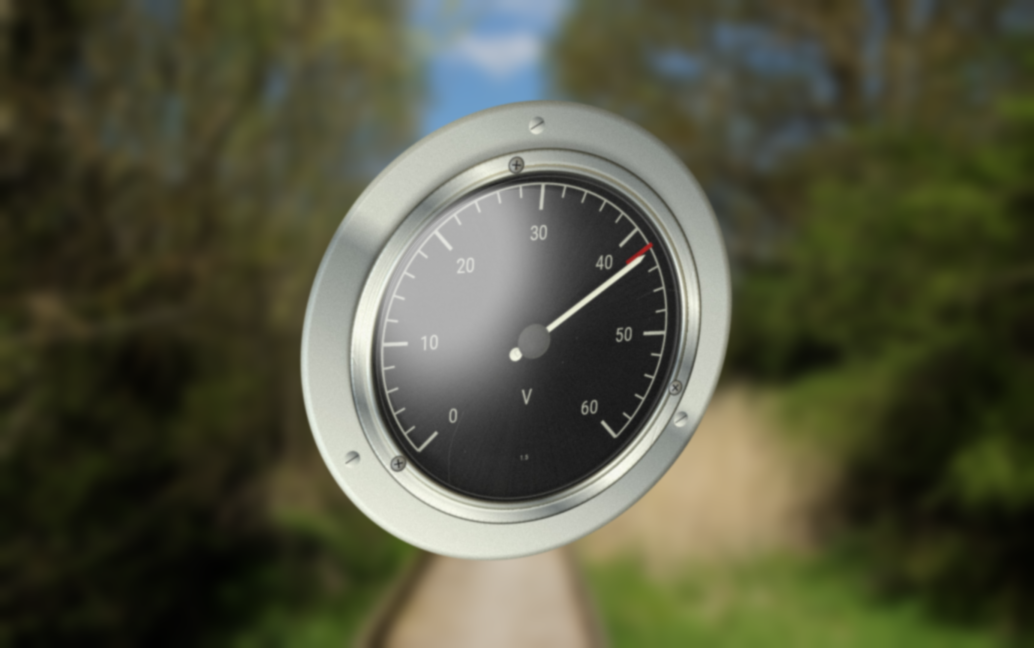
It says {"value": 42, "unit": "V"}
